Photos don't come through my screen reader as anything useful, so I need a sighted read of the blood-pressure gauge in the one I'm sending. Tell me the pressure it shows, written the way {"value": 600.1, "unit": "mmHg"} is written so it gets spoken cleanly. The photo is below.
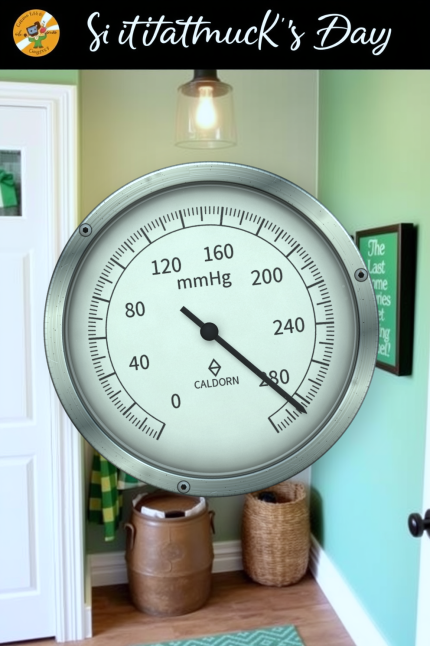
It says {"value": 284, "unit": "mmHg"}
